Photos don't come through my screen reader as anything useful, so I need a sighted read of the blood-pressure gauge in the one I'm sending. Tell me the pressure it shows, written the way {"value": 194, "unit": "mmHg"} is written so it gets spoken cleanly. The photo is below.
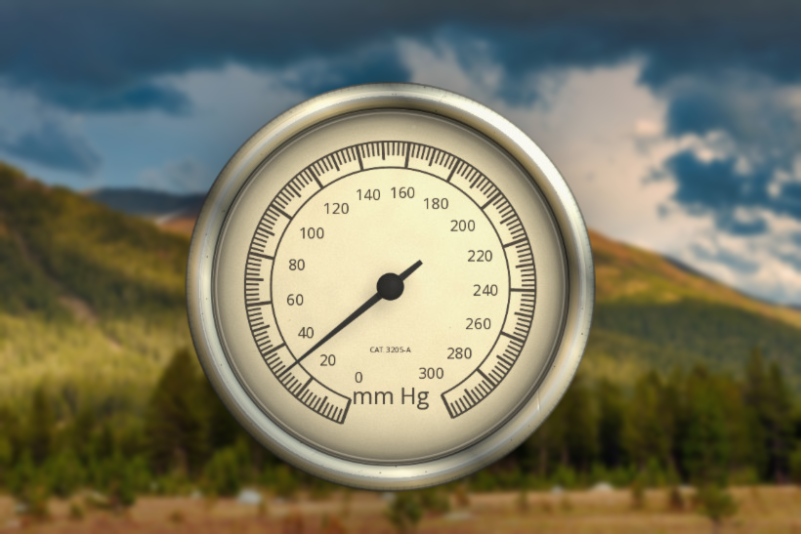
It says {"value": 30, "unit": "mmHg"}
